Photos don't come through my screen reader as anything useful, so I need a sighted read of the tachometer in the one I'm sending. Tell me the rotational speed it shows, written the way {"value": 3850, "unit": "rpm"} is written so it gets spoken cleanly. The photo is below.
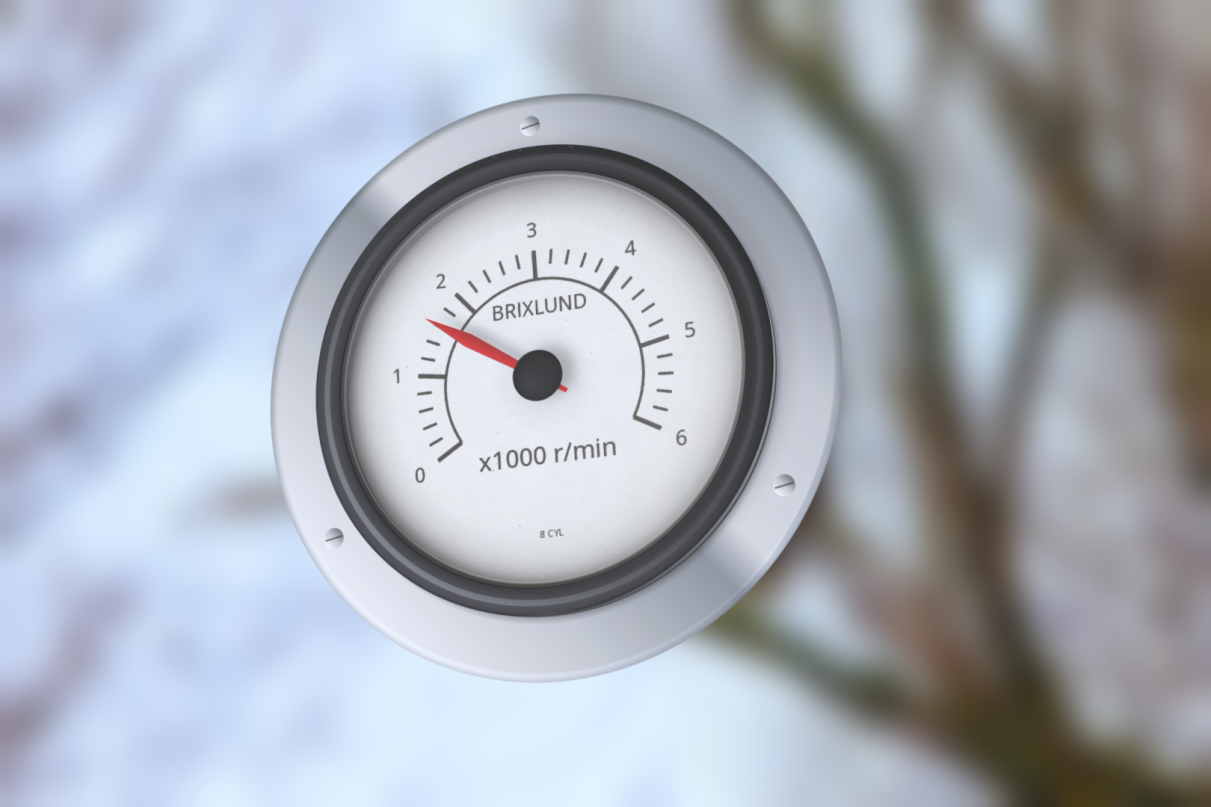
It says {"value": 1600, "unit": "rpm"}
